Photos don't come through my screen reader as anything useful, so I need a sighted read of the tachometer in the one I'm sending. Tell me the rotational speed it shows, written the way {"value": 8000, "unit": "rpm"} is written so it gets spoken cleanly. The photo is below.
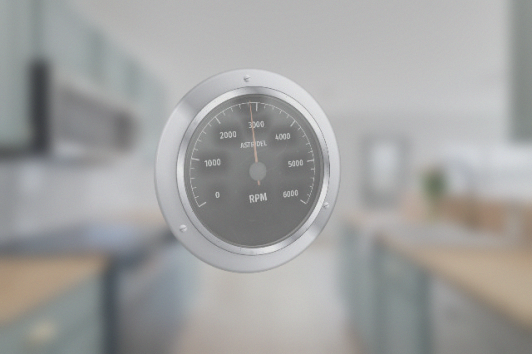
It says {"value": 2800, "unit": "rpm"}
